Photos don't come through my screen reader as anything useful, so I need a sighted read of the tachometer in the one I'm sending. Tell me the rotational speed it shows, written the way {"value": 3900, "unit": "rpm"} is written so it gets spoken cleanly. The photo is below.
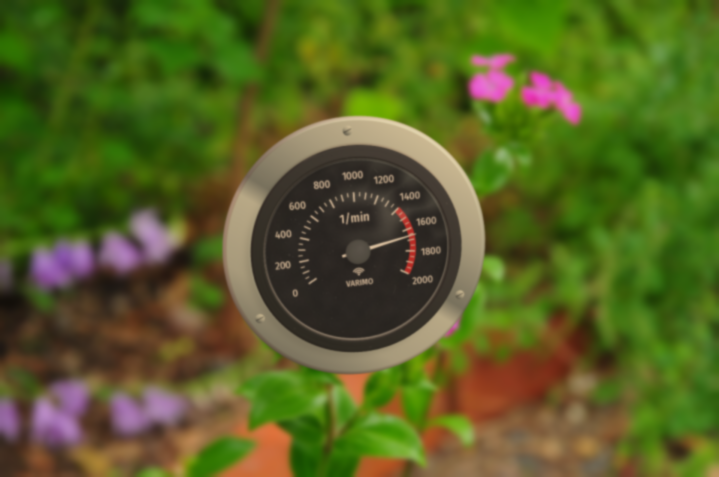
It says {"value": 1650, "unit": "rpm"}
